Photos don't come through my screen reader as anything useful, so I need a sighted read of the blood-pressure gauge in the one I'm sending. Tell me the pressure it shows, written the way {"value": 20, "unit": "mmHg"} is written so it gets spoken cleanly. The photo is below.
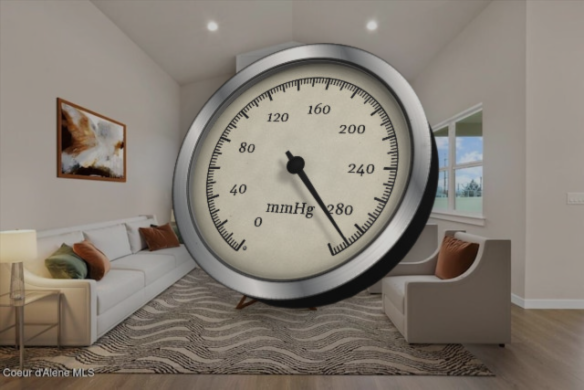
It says {"value": 290, "unit": "mmHg"}
